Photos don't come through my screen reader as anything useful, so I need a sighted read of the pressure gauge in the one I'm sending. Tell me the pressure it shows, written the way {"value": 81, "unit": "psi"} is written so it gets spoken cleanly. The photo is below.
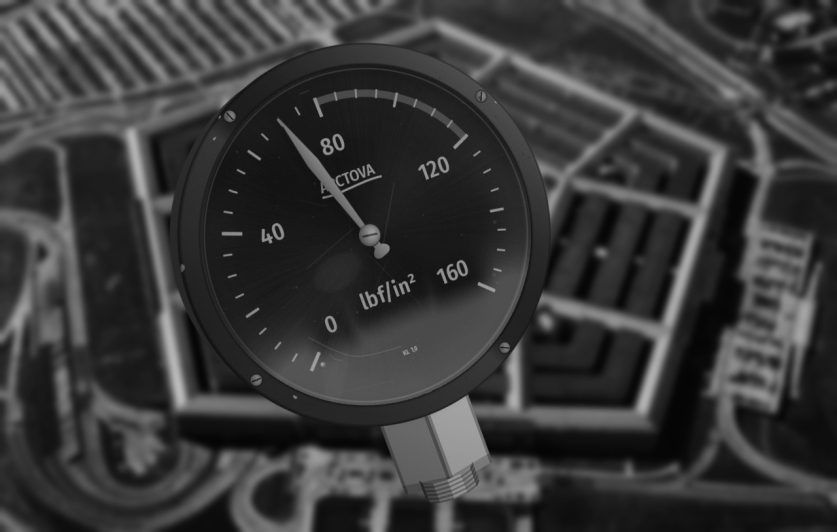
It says {"value": 70, "unit": "psi"}
